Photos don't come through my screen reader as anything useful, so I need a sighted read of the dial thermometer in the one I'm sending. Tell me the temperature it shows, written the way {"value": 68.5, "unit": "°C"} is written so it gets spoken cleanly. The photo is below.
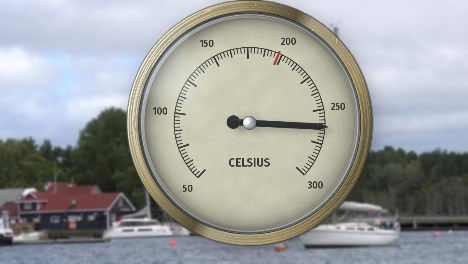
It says {"value": 262.5, "unit": "°C"}
